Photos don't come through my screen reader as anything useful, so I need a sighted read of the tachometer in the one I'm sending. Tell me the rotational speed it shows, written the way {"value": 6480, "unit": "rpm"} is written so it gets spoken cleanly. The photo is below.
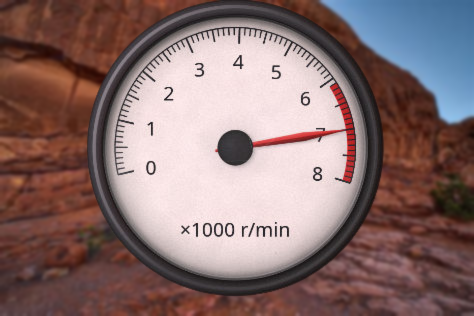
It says {"value": 7000, "unit": "rpm"}
